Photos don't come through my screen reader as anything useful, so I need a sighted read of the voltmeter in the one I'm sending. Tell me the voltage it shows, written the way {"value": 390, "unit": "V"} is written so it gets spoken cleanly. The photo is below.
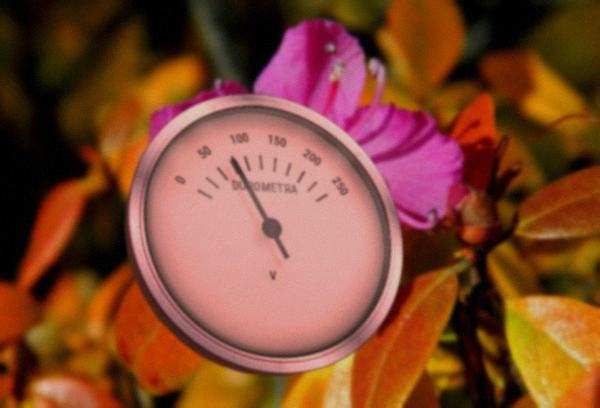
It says {"value": 75, "unit": "V"}
